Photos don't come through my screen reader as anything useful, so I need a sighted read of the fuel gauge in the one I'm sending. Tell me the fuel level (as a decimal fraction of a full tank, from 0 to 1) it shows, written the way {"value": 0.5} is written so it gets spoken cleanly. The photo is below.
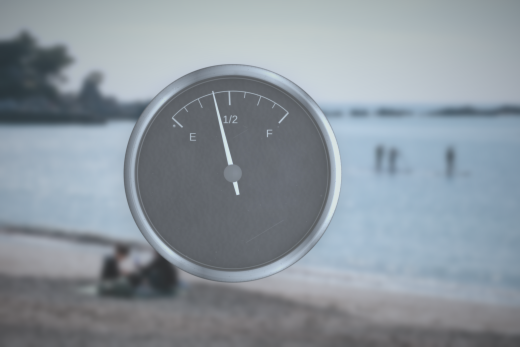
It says {"value": 0.375}
